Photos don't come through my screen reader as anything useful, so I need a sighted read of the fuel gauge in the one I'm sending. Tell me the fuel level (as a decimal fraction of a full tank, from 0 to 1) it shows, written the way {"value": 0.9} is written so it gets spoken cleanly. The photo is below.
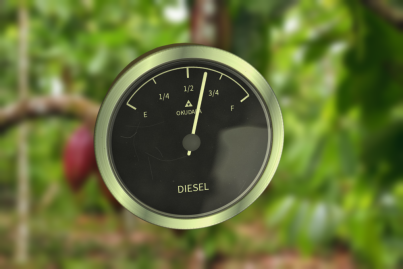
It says {"value": 0.625}
